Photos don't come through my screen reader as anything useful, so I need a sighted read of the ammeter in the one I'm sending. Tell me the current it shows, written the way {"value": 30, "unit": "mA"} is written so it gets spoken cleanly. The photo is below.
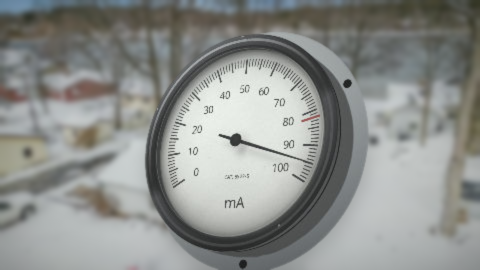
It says {"value": 95, "unit": "mA"}
